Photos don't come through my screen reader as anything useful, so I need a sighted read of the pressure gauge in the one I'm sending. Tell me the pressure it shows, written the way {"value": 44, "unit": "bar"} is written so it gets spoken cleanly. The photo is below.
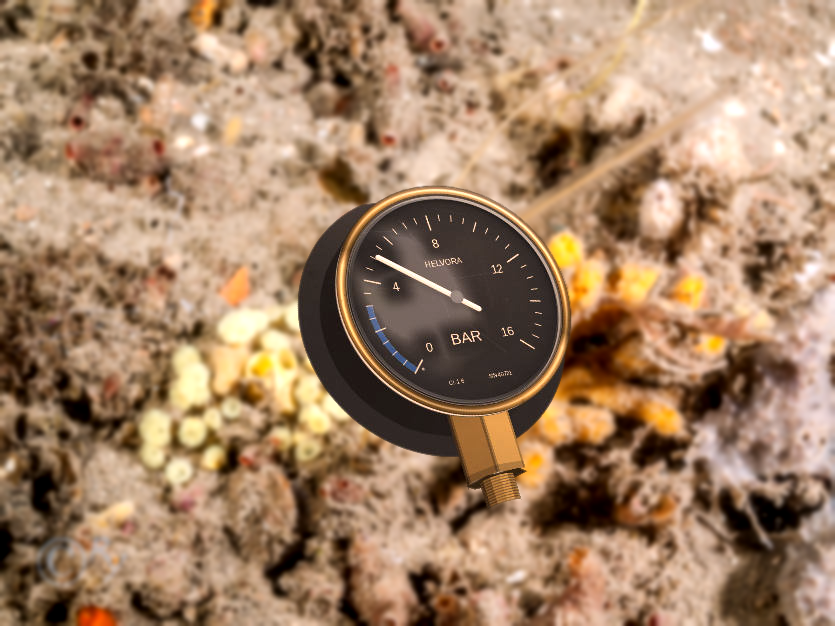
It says {"value": 5, "unit": "bar"}
